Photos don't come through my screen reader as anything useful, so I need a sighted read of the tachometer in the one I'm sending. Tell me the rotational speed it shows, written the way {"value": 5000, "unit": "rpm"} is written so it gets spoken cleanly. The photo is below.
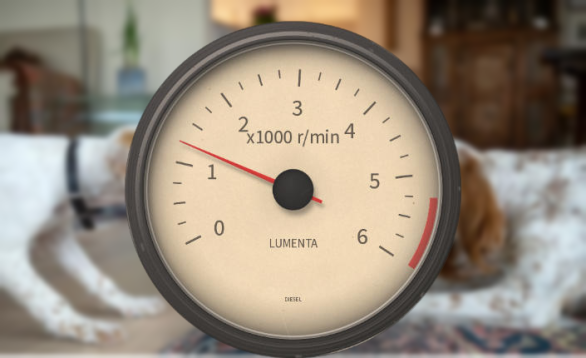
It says {"value": 1250, "unit": "rpm"}
